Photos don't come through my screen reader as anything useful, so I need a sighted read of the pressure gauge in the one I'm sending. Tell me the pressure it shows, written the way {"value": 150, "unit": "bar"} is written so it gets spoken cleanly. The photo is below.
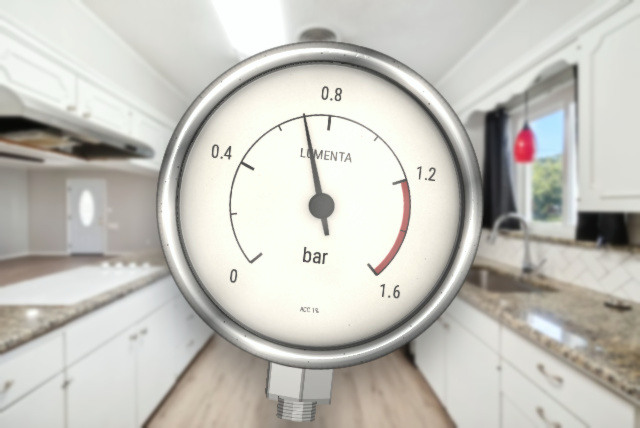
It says {"value": 0.7, "unit": "bar"}
